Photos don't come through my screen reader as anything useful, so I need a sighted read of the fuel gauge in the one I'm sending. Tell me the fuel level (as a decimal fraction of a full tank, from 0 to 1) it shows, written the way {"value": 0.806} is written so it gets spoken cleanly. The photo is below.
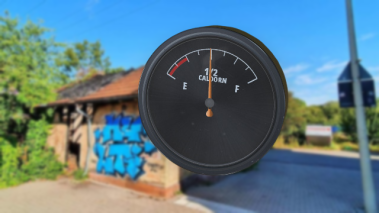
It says {"value": 0.5}
